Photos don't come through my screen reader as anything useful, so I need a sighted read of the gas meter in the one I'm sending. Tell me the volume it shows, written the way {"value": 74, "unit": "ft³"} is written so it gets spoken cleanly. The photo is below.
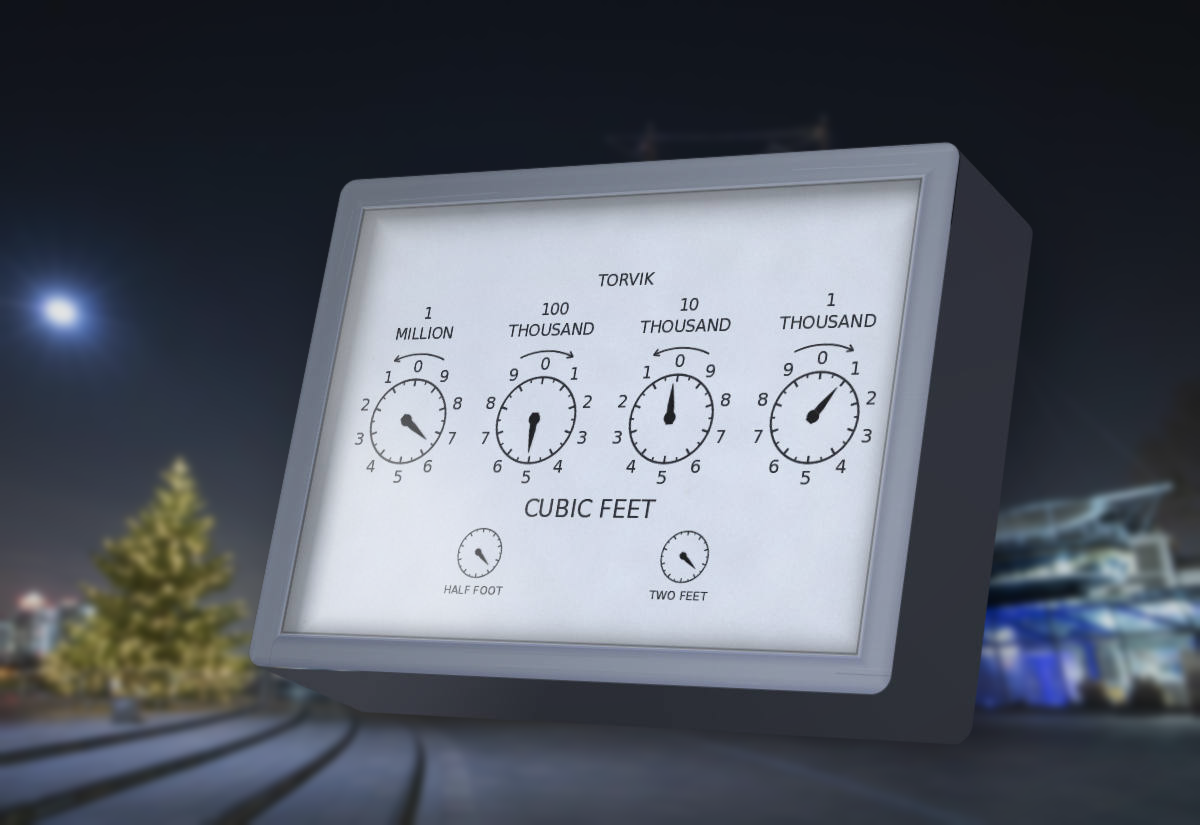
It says {"value": 650100, "unit": "ft³"}
